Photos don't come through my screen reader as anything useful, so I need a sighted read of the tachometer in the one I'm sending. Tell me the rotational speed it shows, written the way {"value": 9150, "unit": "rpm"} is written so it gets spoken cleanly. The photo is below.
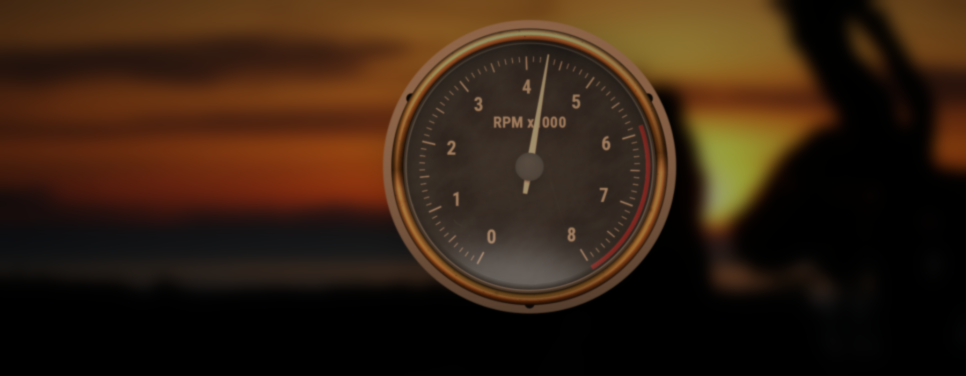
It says {"value": 4300, "unit": "rpm"}
